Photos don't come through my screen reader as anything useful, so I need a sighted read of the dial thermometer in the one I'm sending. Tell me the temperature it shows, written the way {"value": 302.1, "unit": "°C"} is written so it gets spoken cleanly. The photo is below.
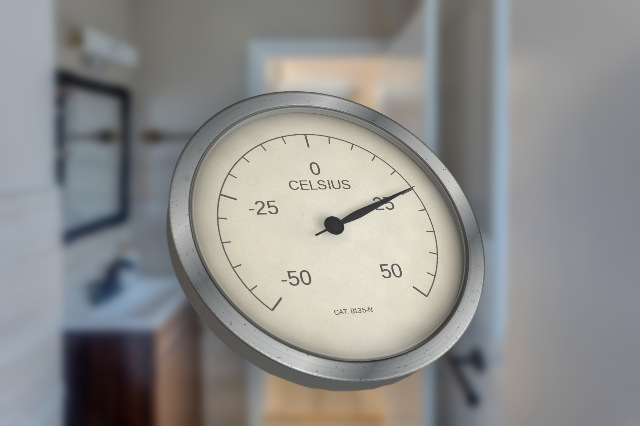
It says {"value": 25, "unit": "°C"}
